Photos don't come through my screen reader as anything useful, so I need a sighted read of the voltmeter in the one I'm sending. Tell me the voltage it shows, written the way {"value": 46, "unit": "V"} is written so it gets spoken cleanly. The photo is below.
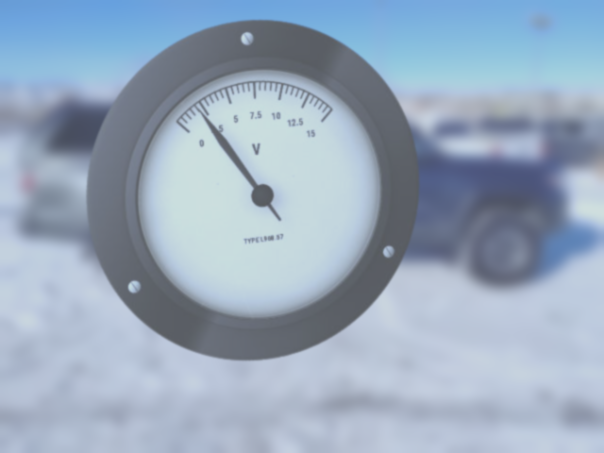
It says {"value": 2, "unit": "V"}
